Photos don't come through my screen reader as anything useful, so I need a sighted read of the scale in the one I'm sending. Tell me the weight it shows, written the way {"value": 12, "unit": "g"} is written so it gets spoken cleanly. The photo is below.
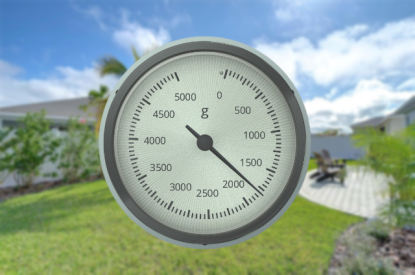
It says {"value": 1800, "unit": "g"}
